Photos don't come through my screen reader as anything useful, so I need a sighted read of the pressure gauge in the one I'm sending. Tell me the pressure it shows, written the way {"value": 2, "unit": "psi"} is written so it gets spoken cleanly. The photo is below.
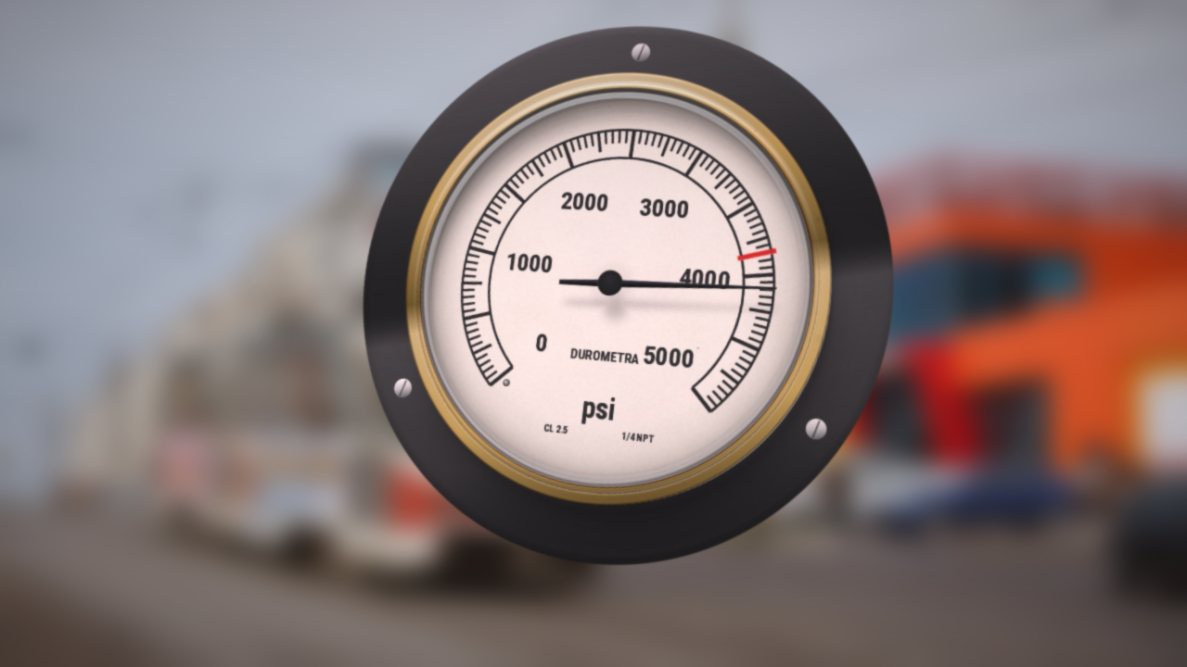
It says {"value": 4100, "unit": "psi"}
